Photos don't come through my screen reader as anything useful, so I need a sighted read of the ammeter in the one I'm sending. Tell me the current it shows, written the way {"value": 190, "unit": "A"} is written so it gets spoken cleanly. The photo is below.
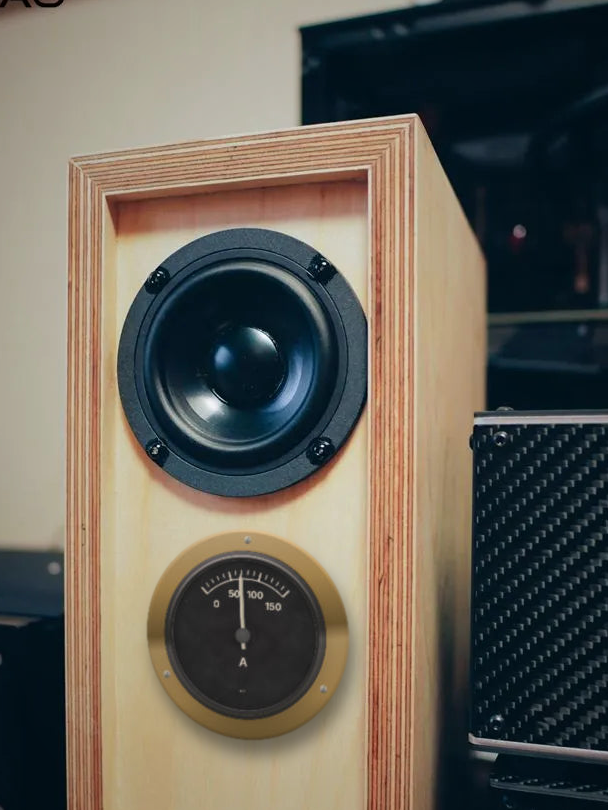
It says {"value": 70, "unit": "A"}
